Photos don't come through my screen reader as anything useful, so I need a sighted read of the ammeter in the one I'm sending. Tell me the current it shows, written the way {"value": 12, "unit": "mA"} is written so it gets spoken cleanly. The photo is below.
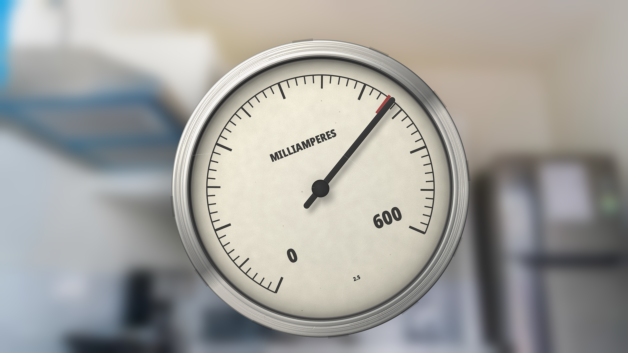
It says {"value": 435, "unit": "mA"}
